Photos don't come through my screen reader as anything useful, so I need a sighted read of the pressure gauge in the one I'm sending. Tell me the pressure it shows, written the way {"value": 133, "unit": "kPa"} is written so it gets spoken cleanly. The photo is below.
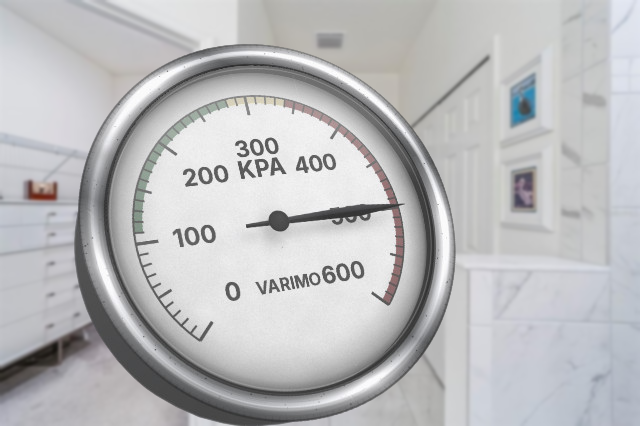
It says {"value": 500, "unit": "kPa"}
